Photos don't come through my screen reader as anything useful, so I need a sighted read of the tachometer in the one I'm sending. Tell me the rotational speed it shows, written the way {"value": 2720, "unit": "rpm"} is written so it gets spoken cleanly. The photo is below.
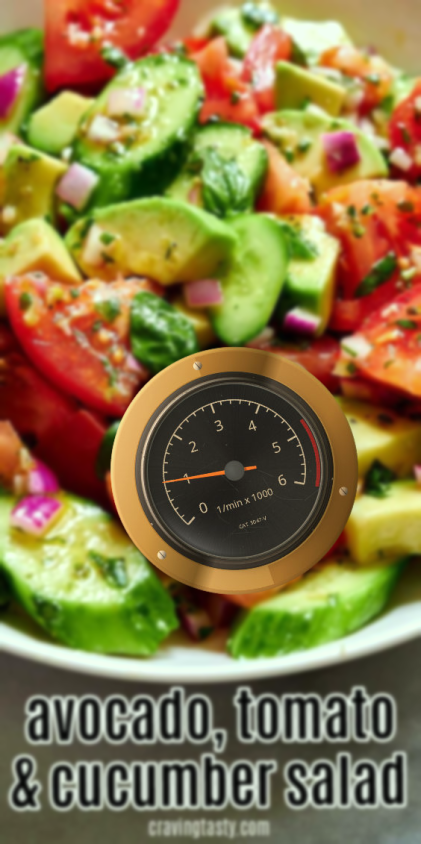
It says {"value": 1000, "unit": "rpm"}
